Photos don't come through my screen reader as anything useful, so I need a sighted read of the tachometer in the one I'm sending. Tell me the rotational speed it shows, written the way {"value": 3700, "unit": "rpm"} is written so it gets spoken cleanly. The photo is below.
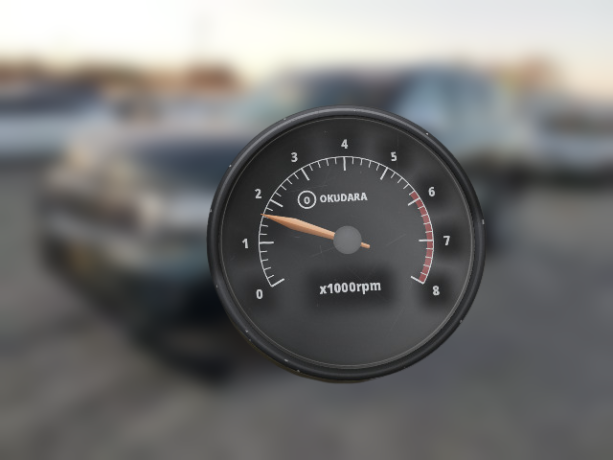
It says {"value": 1600, "unit": "rpm"}
